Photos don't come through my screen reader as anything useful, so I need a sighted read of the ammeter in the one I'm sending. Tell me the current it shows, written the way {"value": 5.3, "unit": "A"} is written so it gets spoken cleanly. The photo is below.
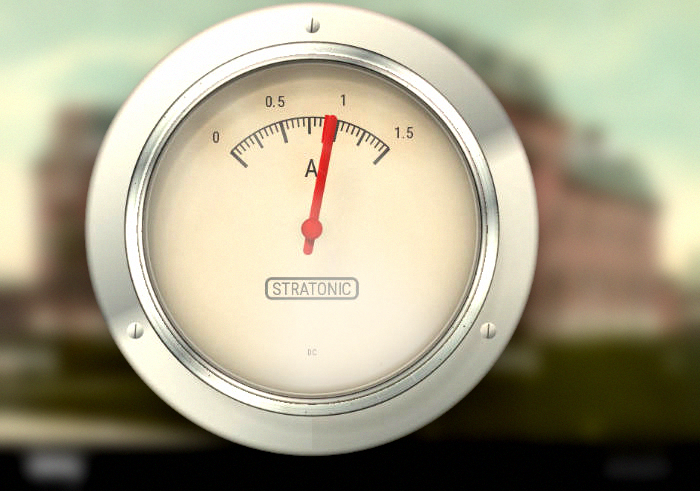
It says {"value": 0.95, "unit": "A"}
